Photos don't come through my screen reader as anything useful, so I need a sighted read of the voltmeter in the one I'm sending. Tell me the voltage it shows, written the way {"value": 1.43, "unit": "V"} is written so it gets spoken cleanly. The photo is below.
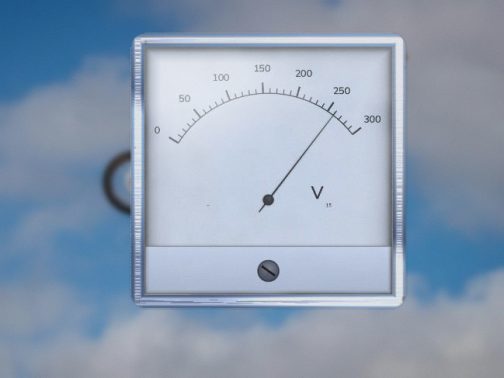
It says {"value": 260, "unit": "V"}
